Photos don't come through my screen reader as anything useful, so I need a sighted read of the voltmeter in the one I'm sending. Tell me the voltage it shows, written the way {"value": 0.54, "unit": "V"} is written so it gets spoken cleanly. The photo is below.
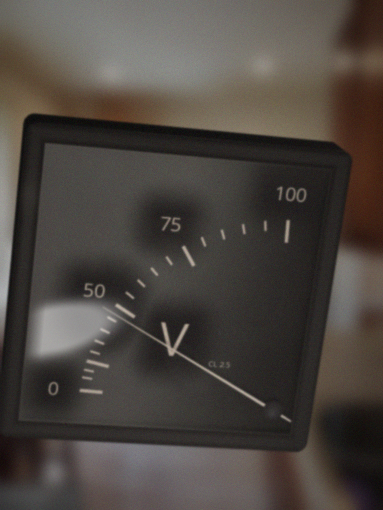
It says {"value": 47.5, "unit": "V"}
